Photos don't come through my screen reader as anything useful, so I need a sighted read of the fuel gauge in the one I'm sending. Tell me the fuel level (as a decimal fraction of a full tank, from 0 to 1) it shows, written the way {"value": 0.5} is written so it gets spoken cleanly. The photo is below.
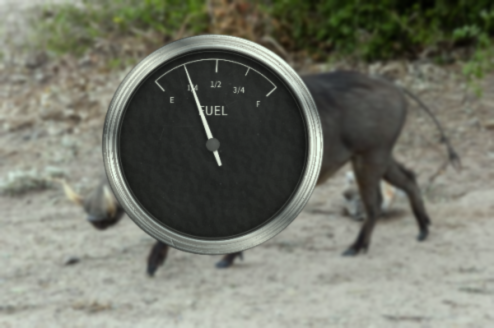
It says {"value": 0.25}
